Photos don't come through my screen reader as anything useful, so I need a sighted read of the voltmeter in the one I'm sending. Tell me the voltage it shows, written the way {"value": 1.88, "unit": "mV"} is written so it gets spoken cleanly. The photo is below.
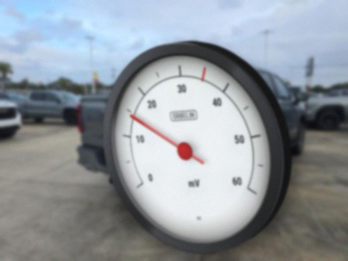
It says {"value": 15, "unit": "mV"}
